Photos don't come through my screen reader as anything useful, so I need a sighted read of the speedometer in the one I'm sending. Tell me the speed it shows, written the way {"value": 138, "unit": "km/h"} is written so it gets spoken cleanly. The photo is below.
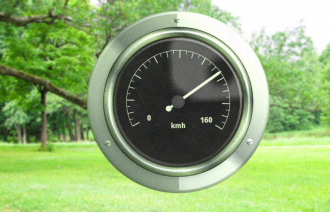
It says {"value": 115, "unit": "km/h"}
